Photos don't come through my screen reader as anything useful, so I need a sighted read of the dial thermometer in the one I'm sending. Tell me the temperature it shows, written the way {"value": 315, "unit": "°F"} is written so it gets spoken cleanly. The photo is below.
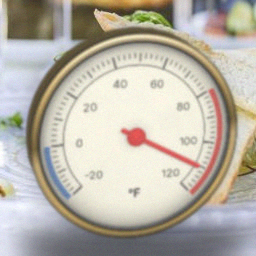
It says {"value": 110, "unit": "°F"}
